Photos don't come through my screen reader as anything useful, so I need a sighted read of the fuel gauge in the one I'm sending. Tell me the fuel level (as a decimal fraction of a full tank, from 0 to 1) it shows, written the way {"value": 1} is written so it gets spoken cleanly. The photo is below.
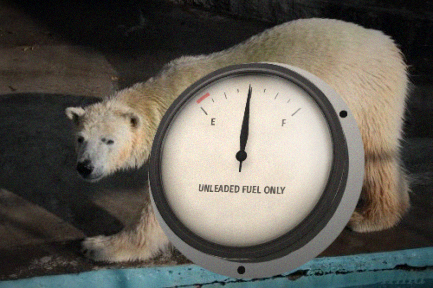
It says {"value": 0.5}
